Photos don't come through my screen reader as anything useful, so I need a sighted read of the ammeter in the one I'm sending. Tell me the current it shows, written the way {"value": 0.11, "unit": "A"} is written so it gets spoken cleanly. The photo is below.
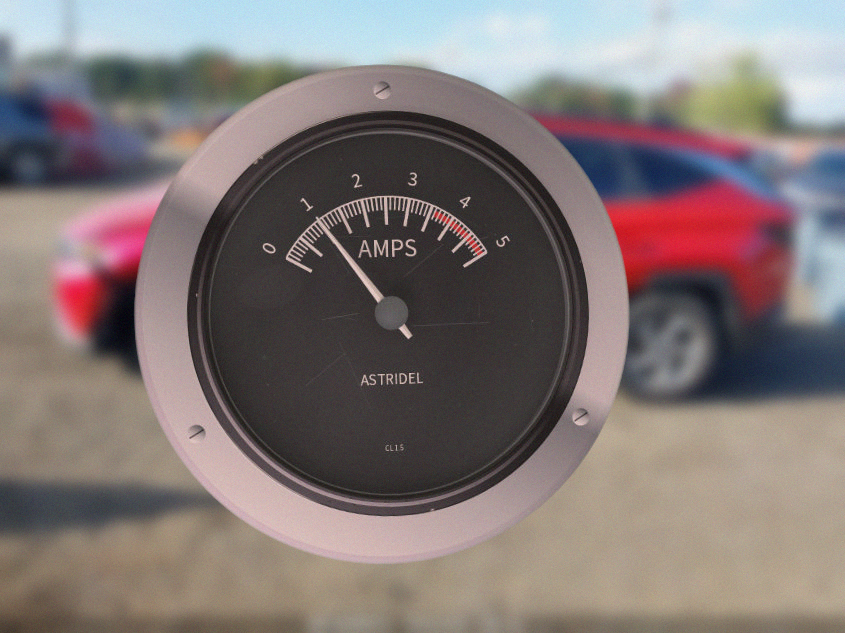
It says {"value": 1, "unit": "A"}
